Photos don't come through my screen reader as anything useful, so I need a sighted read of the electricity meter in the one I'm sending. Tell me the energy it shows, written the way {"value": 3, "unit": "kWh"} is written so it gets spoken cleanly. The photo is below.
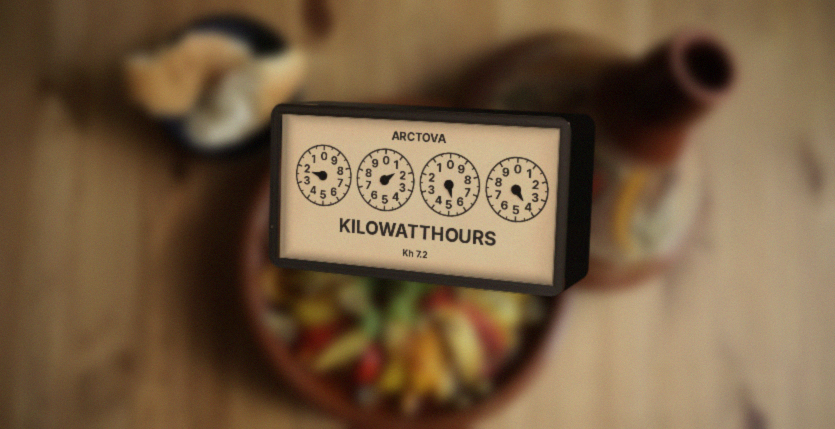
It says {"value": 2154, "unit": "kWh"}
